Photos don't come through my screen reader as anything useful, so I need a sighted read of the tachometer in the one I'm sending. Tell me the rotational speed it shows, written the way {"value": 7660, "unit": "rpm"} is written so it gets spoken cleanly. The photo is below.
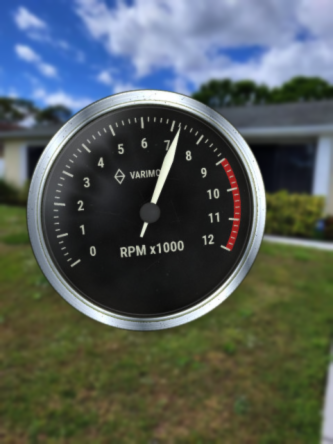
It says {"value": 7200, "unit": "rpm"}
